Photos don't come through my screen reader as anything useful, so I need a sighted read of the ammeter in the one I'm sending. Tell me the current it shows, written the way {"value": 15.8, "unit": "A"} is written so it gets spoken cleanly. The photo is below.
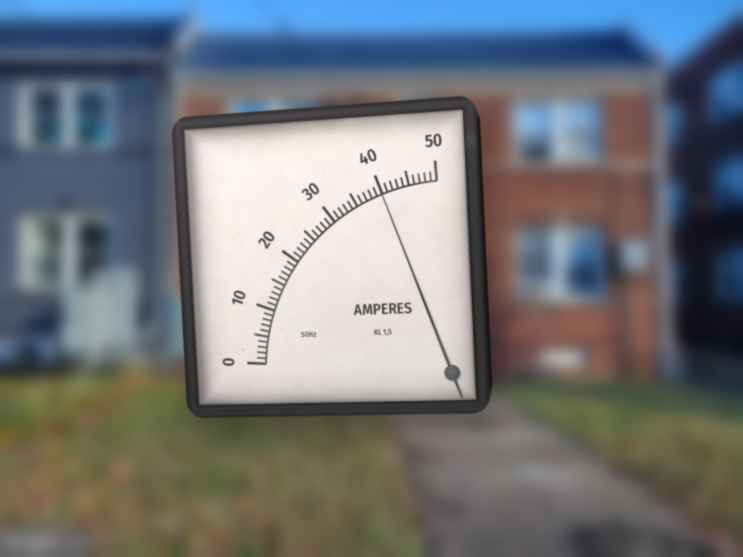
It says {"value": 40, "unit": "A"}
